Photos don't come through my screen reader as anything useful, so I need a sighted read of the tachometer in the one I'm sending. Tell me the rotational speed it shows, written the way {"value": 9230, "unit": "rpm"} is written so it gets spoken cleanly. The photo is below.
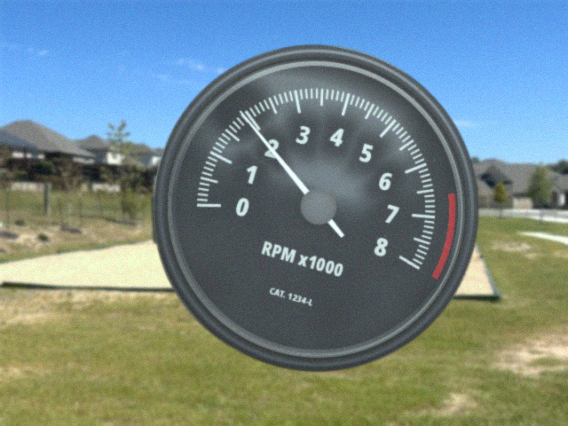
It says {"value": 1900, "unit": "rpm"}
